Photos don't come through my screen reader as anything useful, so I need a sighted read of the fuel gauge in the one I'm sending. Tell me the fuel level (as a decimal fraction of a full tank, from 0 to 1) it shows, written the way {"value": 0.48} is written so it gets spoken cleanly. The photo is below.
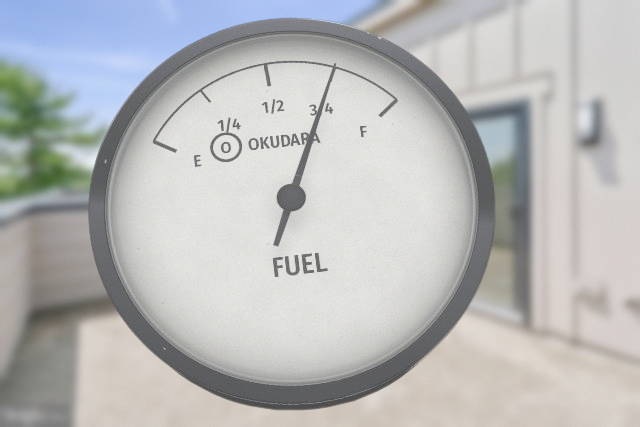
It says {"value": 0.75}
